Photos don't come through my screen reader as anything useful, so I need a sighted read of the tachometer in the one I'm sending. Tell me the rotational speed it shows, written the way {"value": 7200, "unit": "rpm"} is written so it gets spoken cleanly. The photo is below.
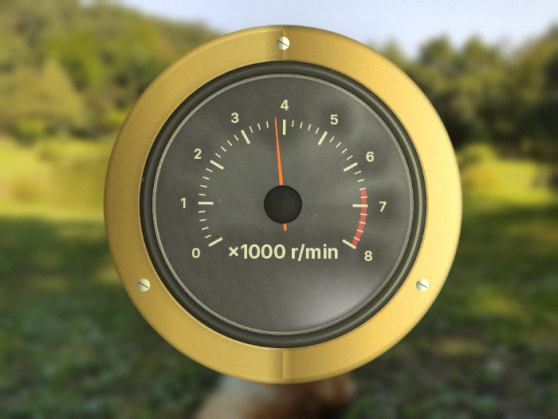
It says {"value": 3800, "unit": "rpm"}
